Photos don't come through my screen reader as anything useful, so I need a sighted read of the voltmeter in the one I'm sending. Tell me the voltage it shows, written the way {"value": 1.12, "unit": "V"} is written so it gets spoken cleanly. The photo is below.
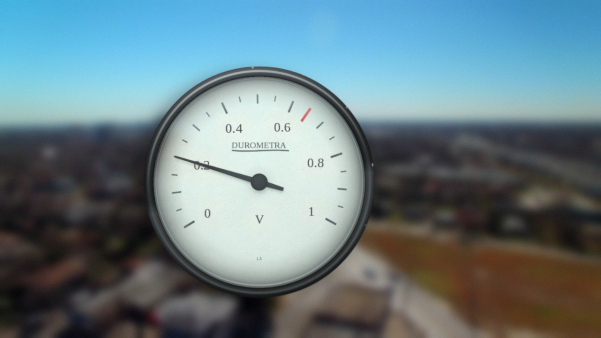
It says {"value": 0.2, "unit": "V"}
